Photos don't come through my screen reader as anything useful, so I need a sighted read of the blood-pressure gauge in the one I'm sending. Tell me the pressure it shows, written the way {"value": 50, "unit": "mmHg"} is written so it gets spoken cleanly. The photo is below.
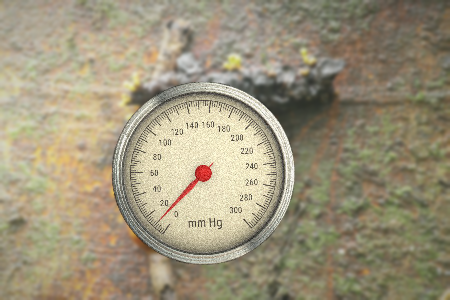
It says {"value": 10, "unit": "mmHg"}
